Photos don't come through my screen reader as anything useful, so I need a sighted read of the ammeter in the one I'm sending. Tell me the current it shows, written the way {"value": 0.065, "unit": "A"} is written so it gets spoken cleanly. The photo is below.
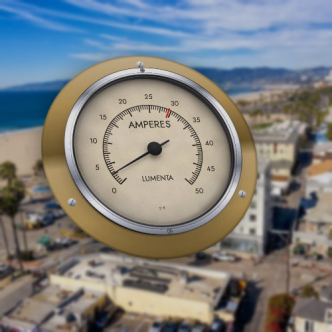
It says {"value": 2.5, "unit": "A"}
